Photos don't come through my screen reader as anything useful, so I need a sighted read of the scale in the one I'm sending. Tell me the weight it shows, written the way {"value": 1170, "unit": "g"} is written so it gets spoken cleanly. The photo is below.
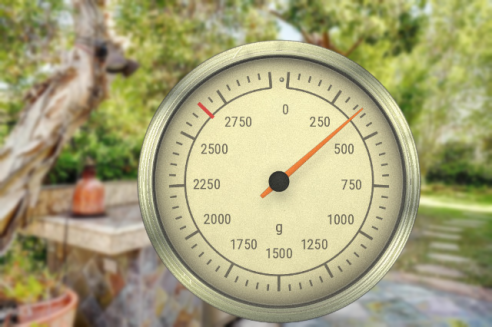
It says {"value": 375, "unit": "g"}
